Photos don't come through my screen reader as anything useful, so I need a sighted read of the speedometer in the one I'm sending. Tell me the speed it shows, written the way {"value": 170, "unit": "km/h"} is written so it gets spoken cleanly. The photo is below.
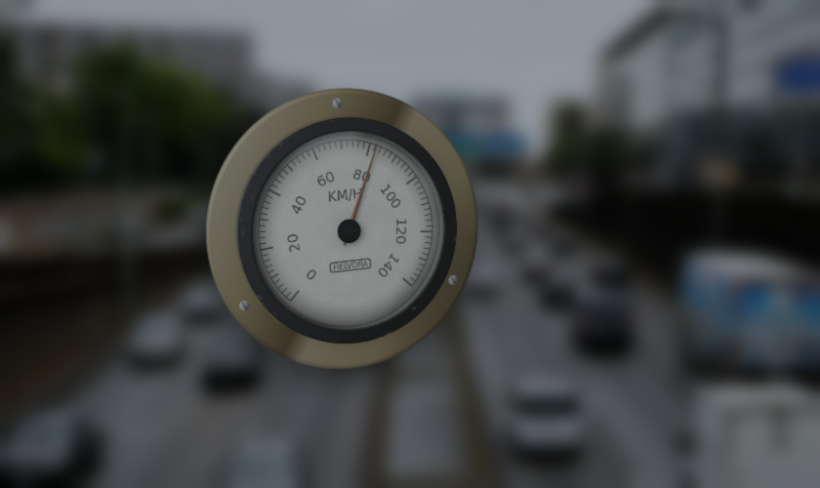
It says {"value": 82, "unit": "km/h"}
